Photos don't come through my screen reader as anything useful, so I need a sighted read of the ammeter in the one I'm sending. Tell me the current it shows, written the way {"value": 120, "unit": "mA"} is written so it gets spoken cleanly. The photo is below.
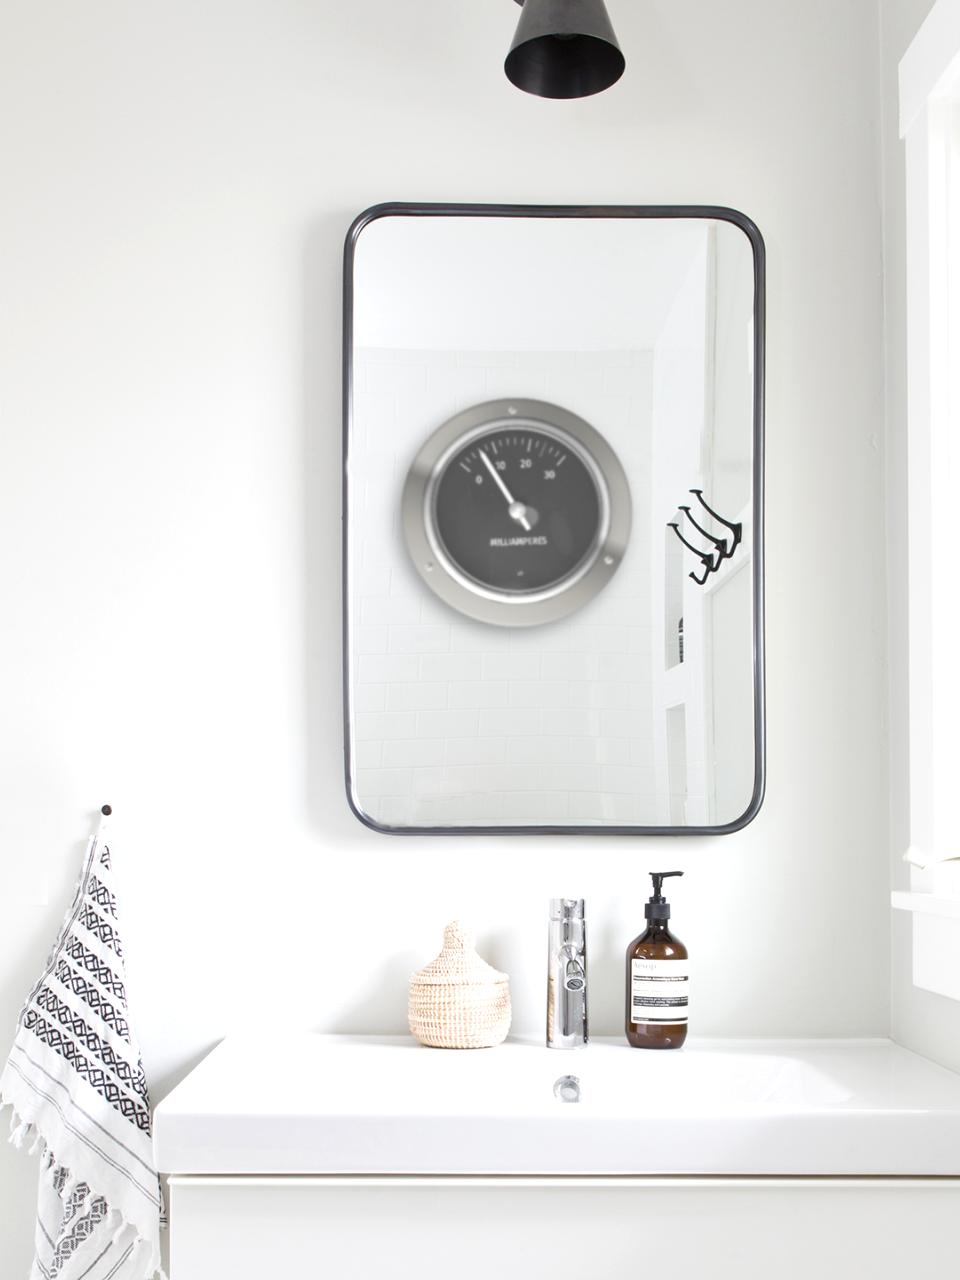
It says {"value": 6, "unit": "mA"}
